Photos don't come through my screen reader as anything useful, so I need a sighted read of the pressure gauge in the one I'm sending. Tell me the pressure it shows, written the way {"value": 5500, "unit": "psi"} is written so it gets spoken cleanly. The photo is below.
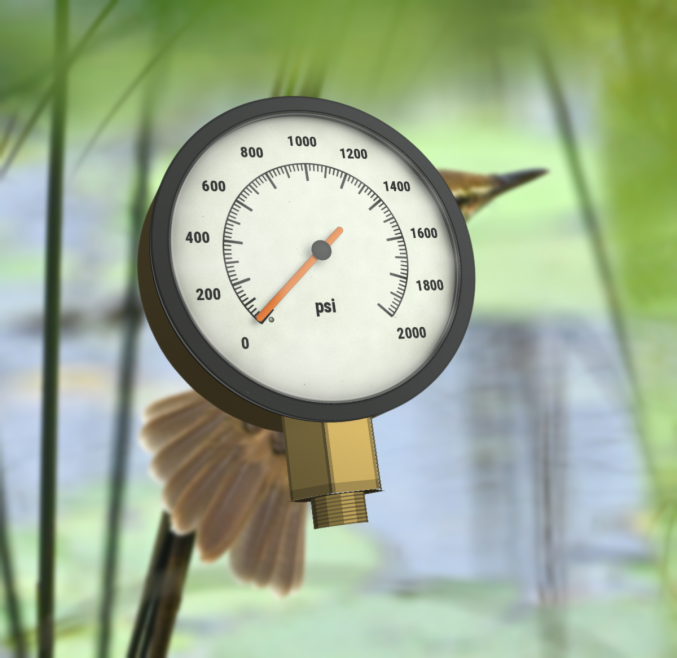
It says {"value": 20, "unit": "psi"}
